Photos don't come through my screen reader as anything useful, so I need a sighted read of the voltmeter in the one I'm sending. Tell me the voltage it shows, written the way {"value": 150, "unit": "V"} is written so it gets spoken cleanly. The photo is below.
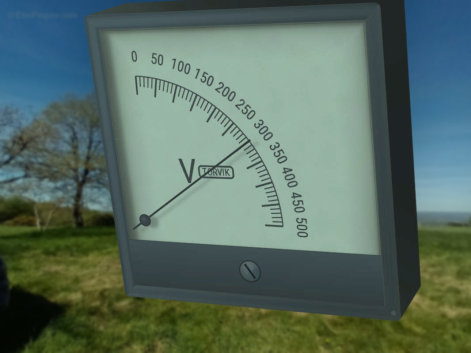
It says {"value": 300, "unit": "V"}
